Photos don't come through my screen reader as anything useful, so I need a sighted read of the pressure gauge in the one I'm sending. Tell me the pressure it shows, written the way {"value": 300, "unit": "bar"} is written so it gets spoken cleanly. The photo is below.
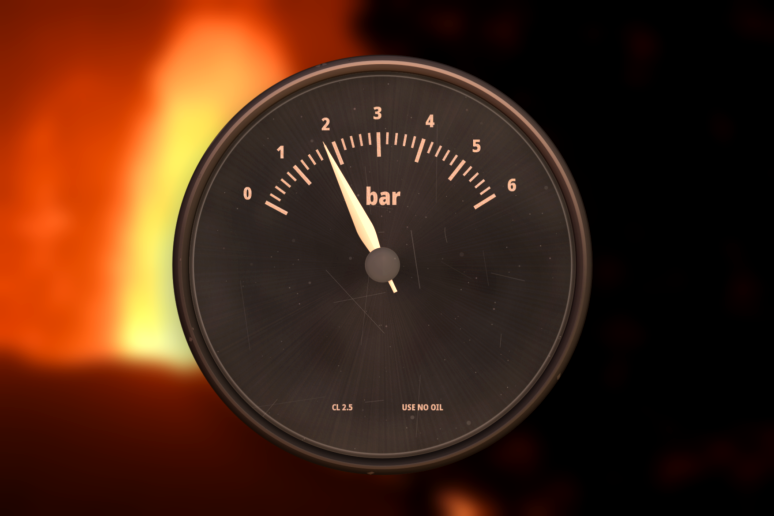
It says {"value": 1.8, "unit": "bar"}
